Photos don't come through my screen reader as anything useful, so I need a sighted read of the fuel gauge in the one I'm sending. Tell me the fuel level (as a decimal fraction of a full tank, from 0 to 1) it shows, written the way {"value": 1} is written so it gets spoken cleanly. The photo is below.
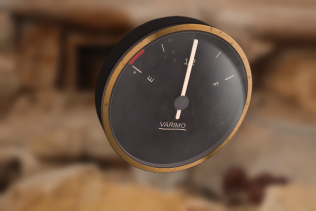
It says {"value": 0.5}
